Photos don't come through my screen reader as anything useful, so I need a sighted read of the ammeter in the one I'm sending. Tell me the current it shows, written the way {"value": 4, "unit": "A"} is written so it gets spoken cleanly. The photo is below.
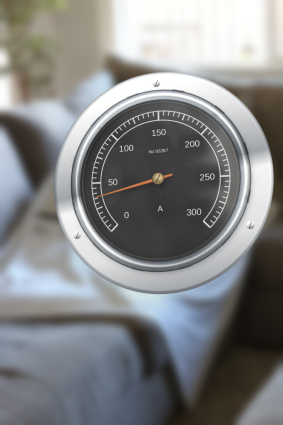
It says {"value": 35, "unit": "A"}
